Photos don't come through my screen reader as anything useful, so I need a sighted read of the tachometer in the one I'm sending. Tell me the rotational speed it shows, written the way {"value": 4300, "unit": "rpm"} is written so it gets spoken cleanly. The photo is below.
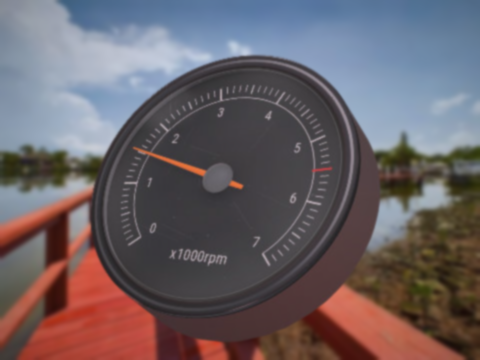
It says {"value": 1500, "unit": "rpm"}
